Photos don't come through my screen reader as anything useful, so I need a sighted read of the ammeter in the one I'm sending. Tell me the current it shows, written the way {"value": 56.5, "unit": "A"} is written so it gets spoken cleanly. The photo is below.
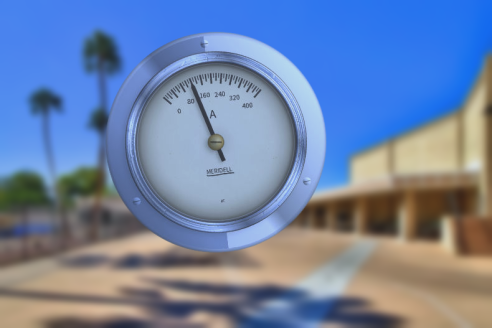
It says {"value": 120, "unit": "A"}
